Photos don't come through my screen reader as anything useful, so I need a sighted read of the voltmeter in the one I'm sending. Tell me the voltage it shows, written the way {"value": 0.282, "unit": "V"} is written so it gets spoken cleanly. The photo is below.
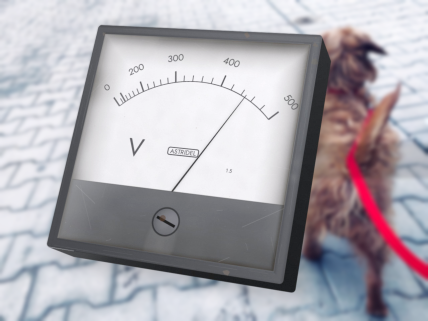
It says {"value": 450, "unit": "V"}
